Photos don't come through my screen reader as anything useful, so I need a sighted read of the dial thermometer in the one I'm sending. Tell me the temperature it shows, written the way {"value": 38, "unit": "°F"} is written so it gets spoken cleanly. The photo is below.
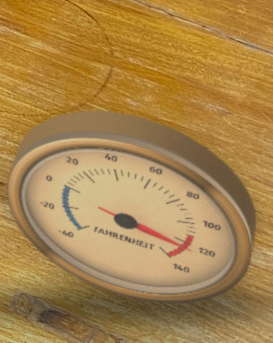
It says {"value": 120, "unit": "°F"}
